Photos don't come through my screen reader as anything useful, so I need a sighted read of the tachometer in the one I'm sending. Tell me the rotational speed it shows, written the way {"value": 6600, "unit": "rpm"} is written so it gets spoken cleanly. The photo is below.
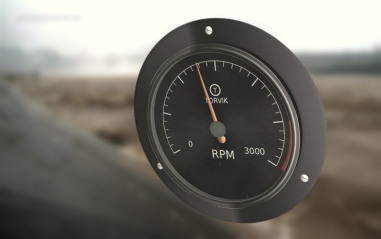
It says {"value": 1300, "unit": "rpm"}
